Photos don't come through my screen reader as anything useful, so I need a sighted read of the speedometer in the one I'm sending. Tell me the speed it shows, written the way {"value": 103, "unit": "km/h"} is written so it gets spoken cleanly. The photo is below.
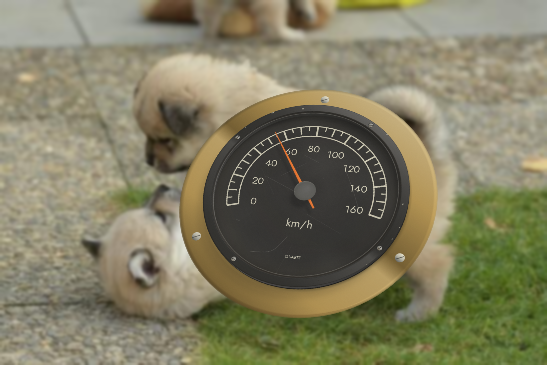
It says {"value": 55, "unit": "km/h"}
